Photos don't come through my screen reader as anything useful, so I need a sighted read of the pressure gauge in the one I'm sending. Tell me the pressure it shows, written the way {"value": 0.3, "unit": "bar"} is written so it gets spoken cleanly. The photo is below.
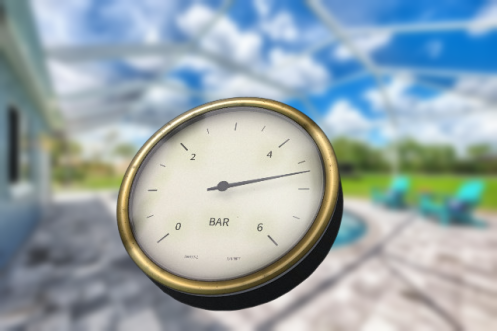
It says {"value": 4.75, "unit": "bar"}
